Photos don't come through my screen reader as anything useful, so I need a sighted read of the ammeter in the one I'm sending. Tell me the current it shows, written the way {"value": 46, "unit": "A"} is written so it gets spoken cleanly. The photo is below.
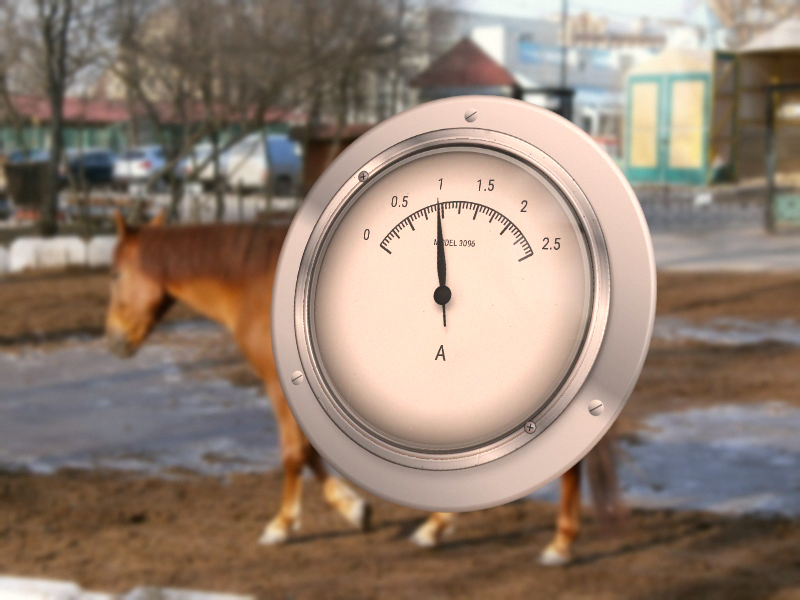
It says {"value": 1, "unit": "A"}
